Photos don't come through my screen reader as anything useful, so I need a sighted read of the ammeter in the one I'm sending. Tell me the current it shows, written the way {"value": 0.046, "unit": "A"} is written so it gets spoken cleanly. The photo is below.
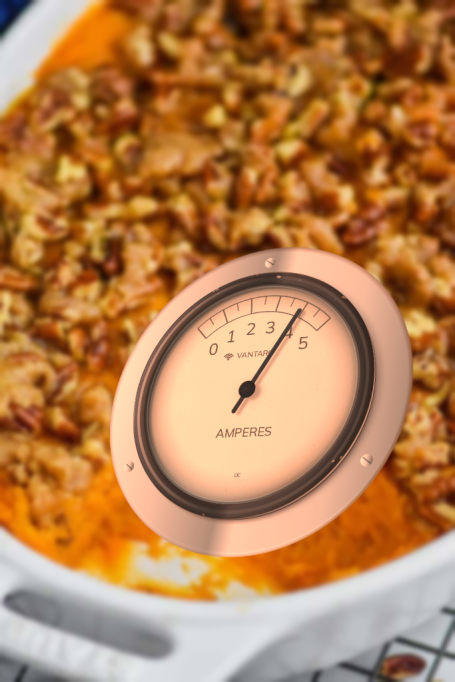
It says {"value": 4, "unit": "A"}
